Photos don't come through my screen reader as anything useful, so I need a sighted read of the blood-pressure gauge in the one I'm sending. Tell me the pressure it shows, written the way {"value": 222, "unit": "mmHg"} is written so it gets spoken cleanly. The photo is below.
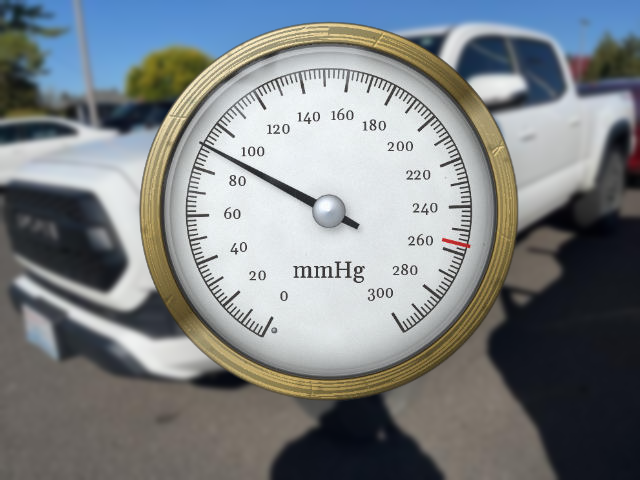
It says {"value": 90, "unit": "mmHg"}
